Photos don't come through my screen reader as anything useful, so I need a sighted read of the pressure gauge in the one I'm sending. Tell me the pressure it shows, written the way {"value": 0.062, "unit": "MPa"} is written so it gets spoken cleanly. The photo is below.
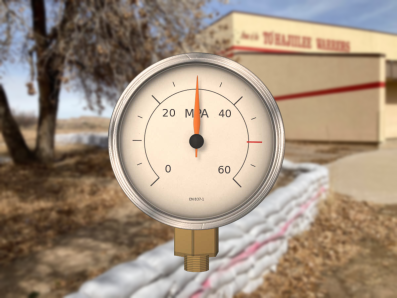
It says {"value": 30, "unit": "MPa"}
